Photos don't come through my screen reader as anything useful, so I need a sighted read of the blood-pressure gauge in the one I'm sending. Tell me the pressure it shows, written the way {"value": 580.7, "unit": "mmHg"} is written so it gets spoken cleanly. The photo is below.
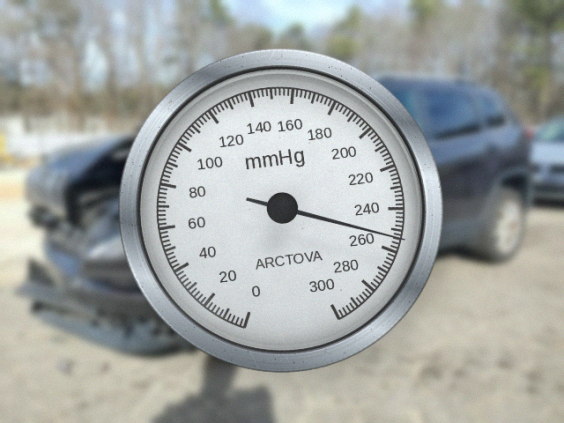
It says {"value": 254, "unit": "mmHg"}
